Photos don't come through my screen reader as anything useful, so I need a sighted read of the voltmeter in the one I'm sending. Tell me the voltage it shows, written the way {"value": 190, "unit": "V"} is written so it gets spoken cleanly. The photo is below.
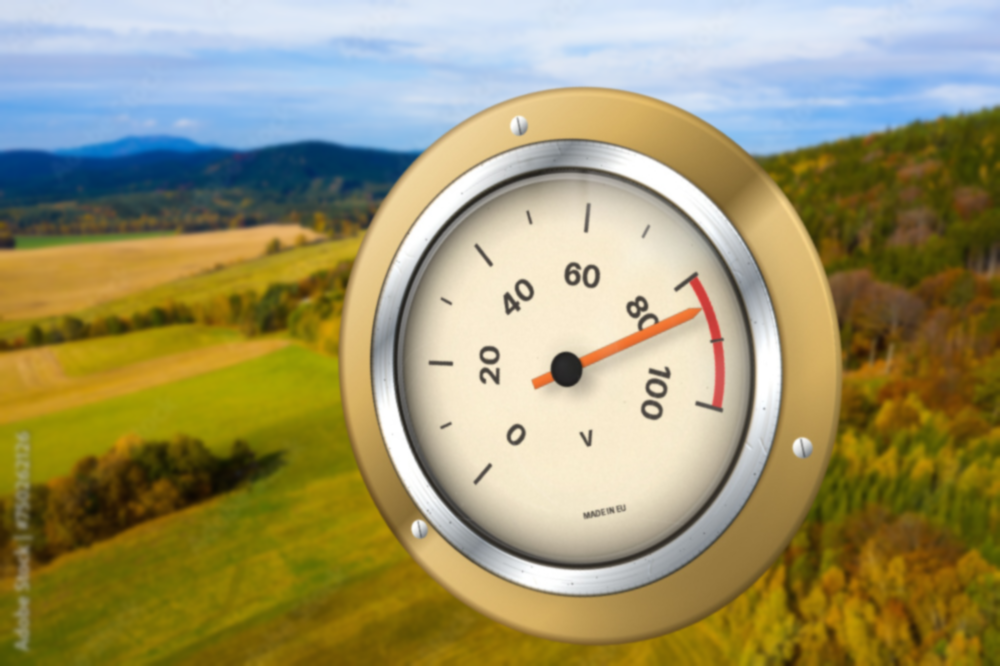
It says {"value": 85, "unit": "V"}
